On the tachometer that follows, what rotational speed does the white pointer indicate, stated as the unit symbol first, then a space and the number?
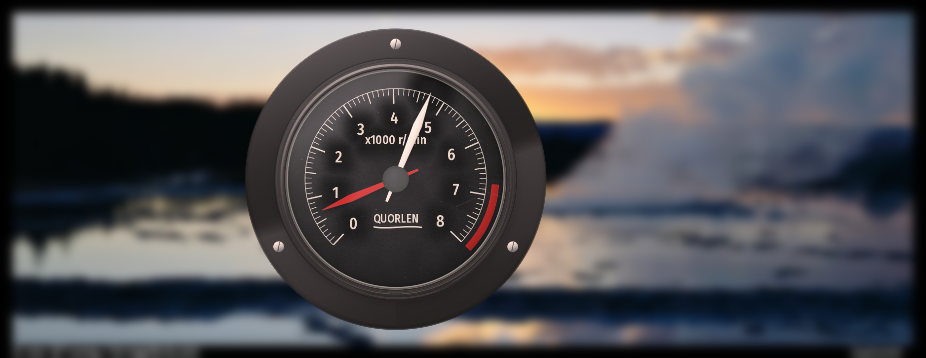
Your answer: rpm 4700
